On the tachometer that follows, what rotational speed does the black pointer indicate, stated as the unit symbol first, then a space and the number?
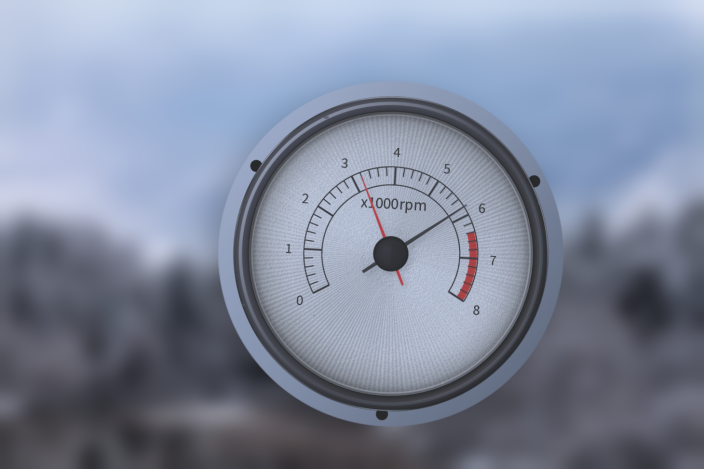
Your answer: rpm 5800
